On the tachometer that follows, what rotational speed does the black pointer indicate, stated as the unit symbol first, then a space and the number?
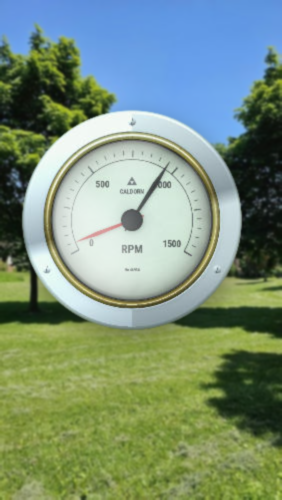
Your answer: rpm 950
